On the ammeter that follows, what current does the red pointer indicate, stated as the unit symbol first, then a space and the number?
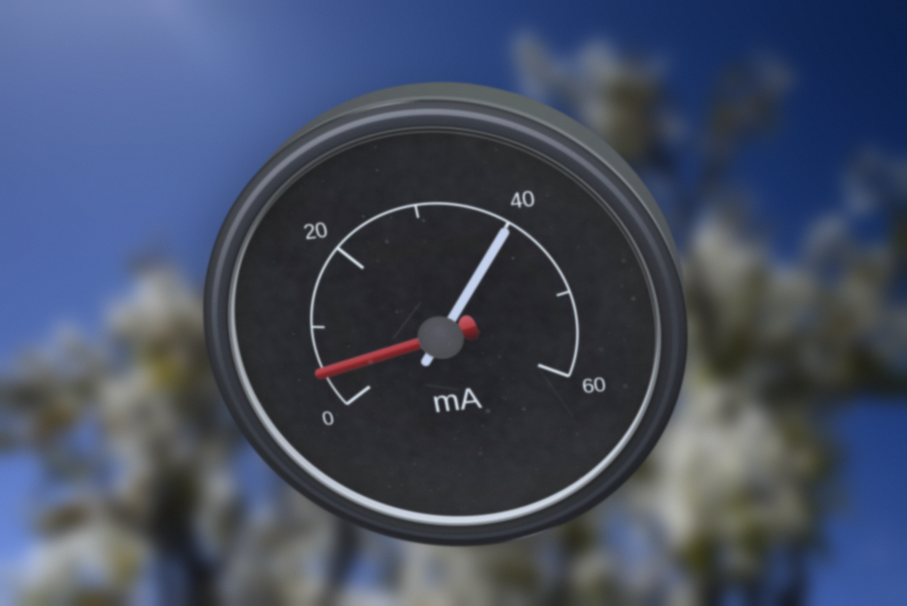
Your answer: mA 5
